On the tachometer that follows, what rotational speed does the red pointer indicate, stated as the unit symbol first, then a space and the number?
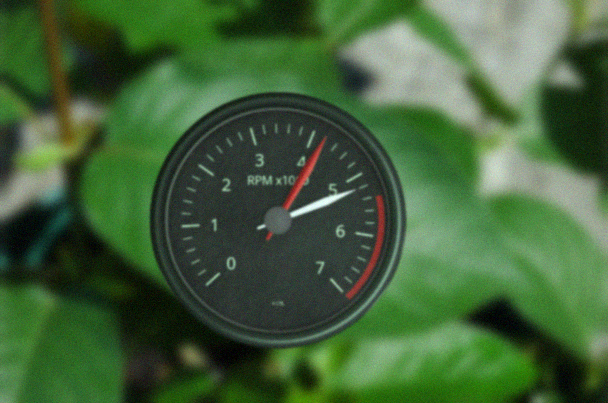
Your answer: rpm 4200
